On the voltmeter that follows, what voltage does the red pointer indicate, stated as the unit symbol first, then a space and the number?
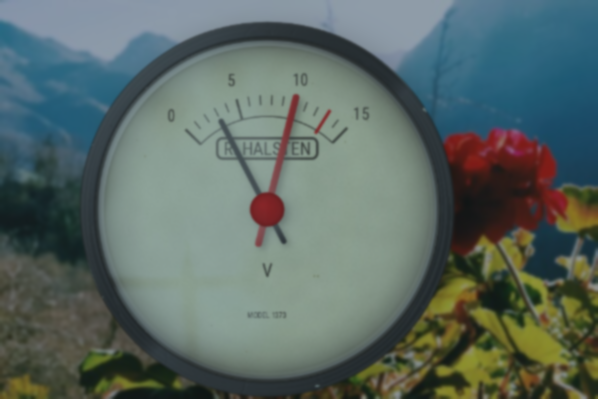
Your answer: V 10
